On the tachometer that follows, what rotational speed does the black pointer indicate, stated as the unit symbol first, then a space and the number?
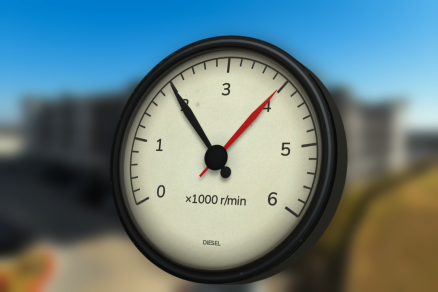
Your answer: rpm 2000
